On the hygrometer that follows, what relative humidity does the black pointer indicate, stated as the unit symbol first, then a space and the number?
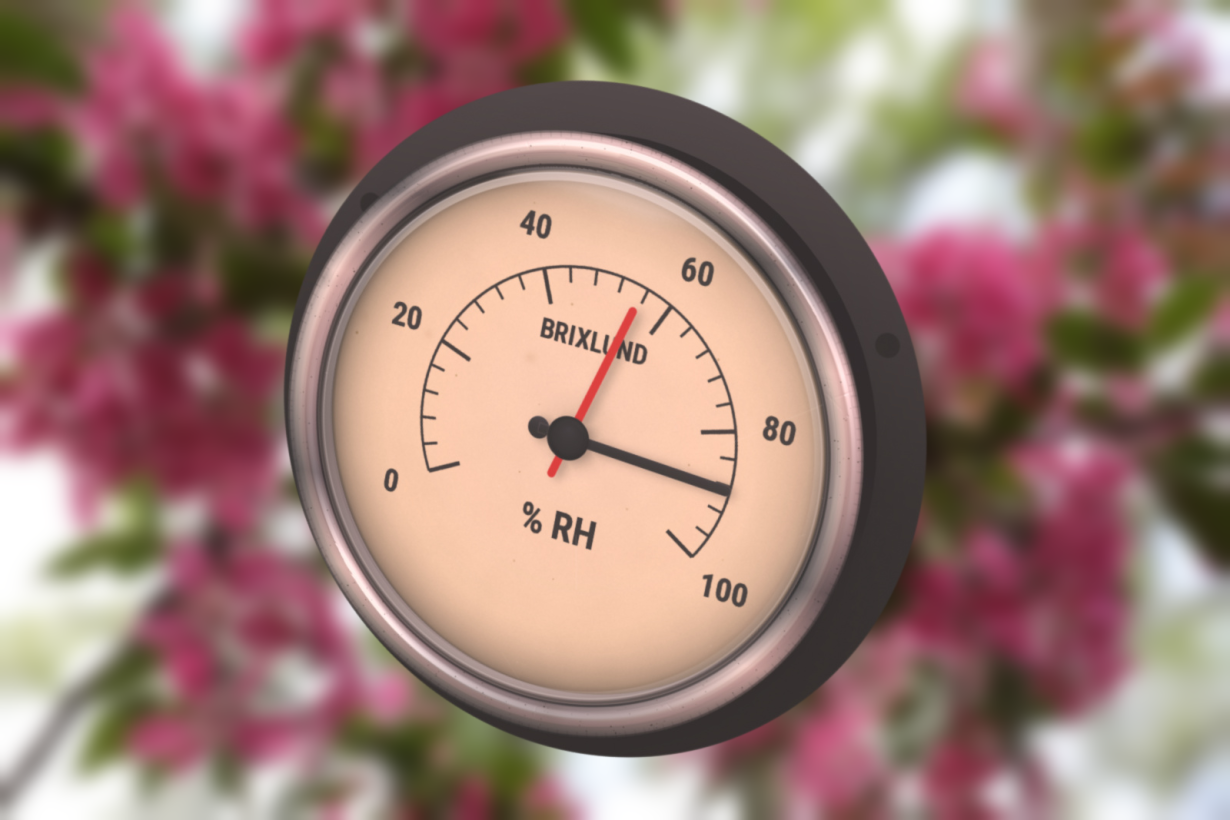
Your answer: % 88
